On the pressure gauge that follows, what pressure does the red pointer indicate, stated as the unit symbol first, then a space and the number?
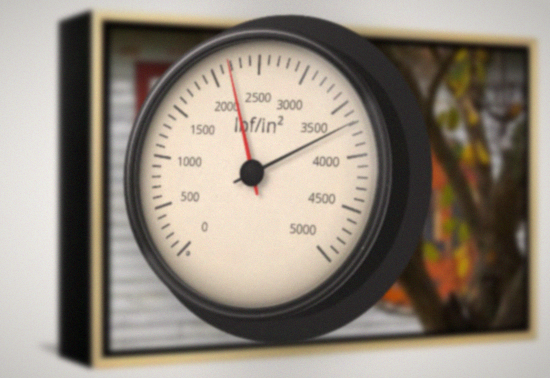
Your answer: psi 2200
